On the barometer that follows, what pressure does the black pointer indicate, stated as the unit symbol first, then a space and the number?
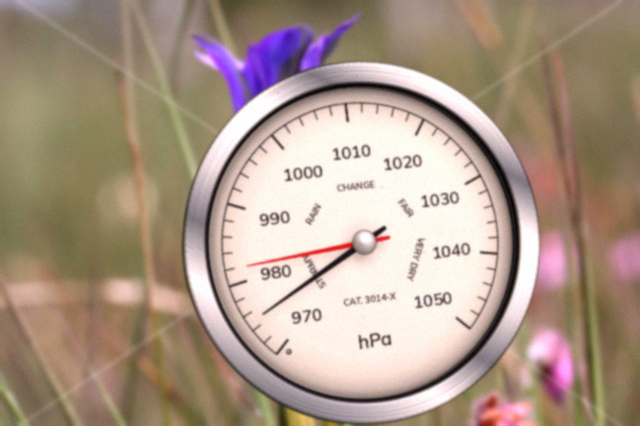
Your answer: hPa 975
